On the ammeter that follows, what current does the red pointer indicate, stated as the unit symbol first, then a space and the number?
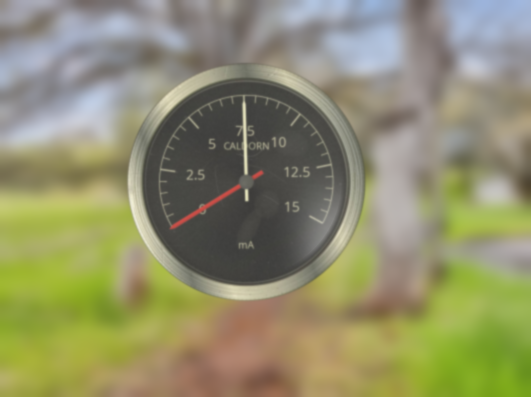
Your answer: mA 0
